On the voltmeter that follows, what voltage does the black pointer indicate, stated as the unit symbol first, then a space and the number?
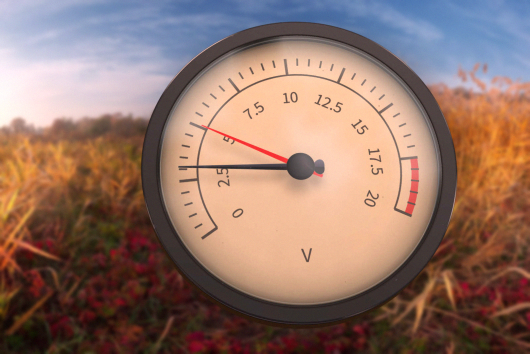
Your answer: V 3
